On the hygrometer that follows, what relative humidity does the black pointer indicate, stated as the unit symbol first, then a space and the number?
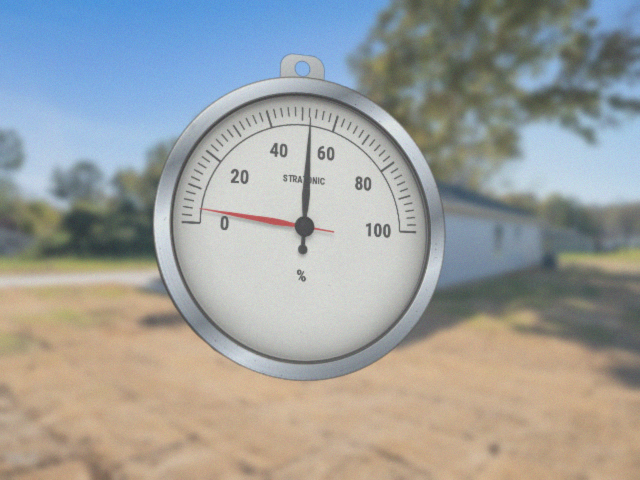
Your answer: % 52
